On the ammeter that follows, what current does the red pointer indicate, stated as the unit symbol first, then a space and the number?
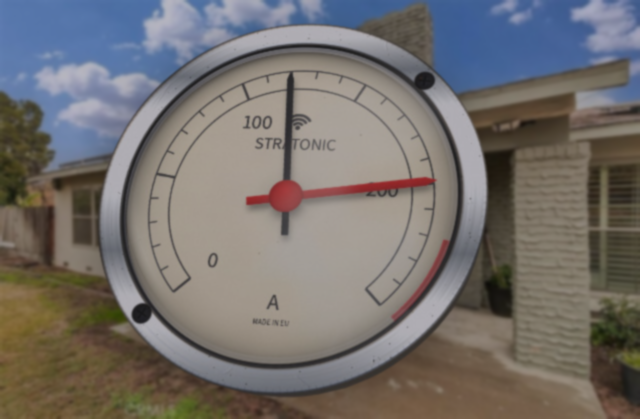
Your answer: A 200
